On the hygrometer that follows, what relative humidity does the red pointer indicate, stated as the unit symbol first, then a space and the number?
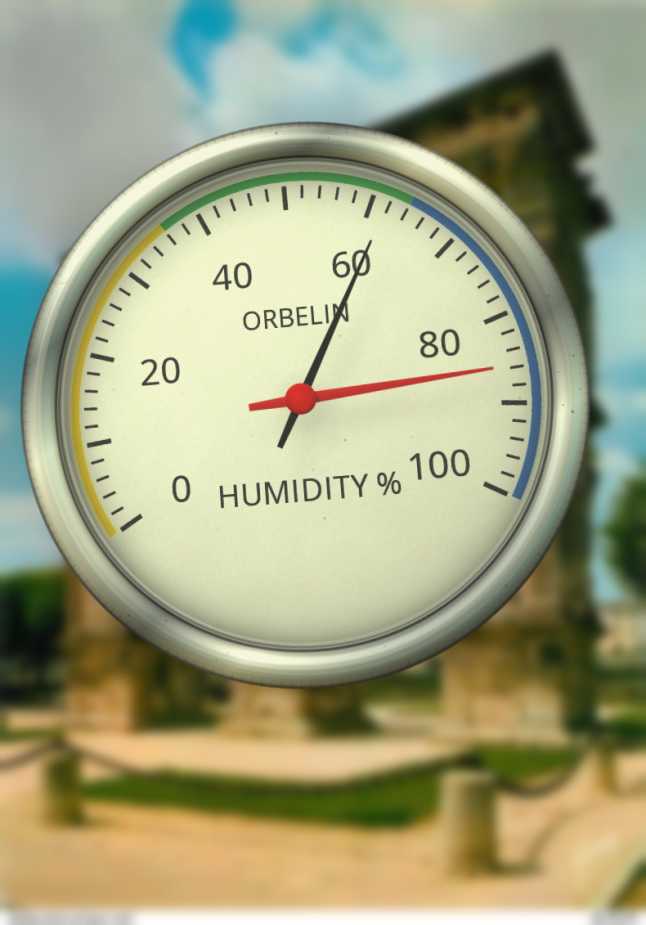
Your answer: % 86
